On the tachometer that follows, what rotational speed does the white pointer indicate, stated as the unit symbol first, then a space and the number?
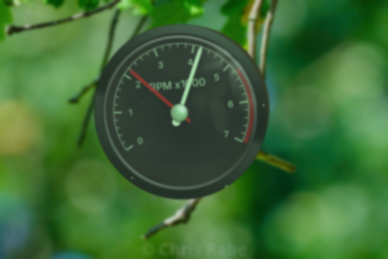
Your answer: rpm 4200
